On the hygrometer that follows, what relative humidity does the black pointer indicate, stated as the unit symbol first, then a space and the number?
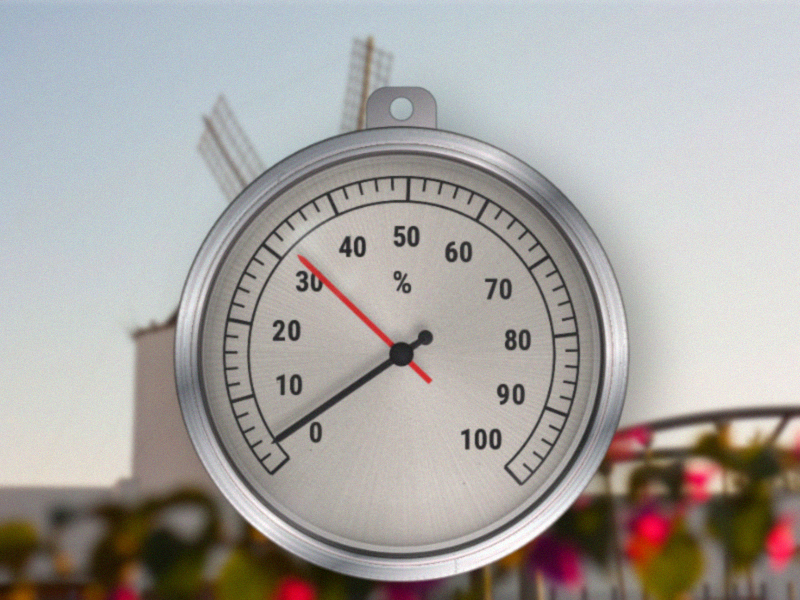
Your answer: % 3
